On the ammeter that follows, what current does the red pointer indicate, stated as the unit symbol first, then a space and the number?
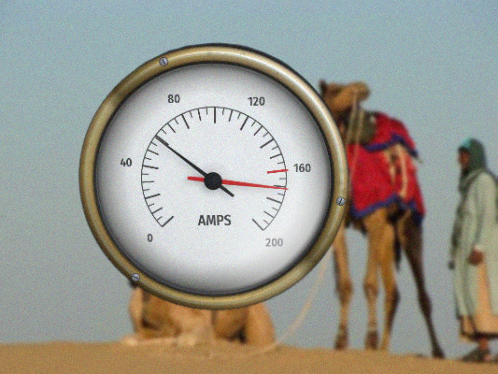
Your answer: A 170
